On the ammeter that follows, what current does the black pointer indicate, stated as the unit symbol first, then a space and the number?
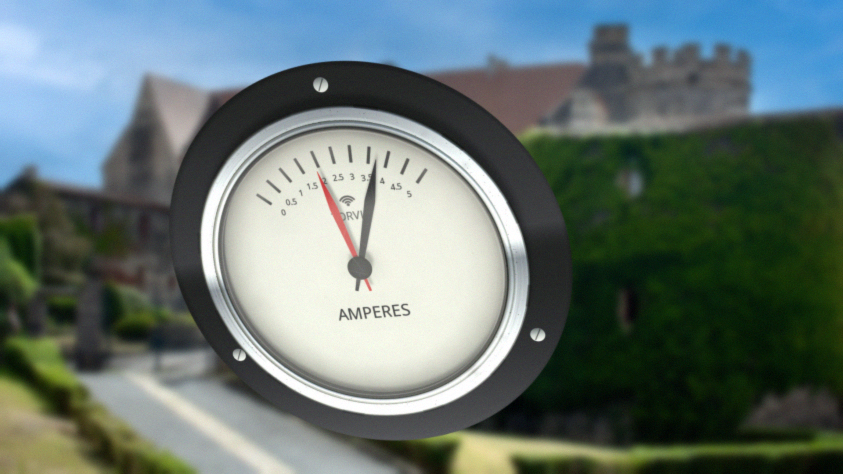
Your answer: A 3.75
